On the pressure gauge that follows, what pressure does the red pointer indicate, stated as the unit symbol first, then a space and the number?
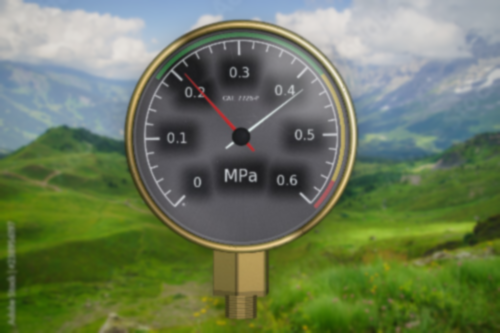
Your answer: MPa 0.21
